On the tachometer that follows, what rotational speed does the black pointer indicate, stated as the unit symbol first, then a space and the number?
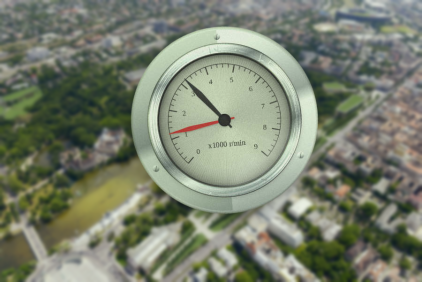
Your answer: rpm 3200
